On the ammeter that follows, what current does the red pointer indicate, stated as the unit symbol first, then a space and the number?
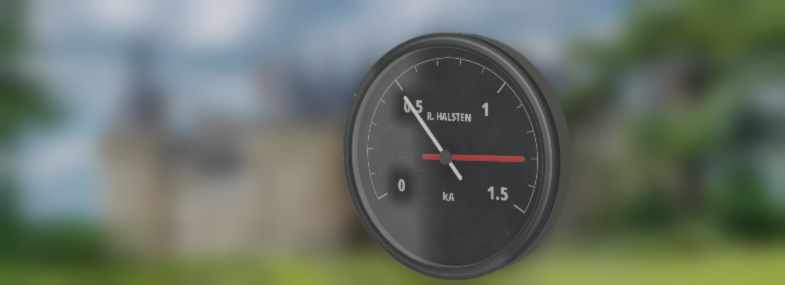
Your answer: kA 1.3
